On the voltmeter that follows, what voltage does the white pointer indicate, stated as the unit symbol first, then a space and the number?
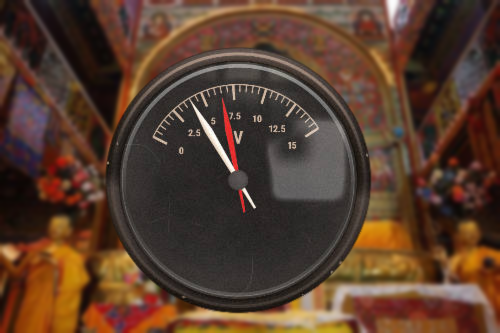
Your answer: V 4
